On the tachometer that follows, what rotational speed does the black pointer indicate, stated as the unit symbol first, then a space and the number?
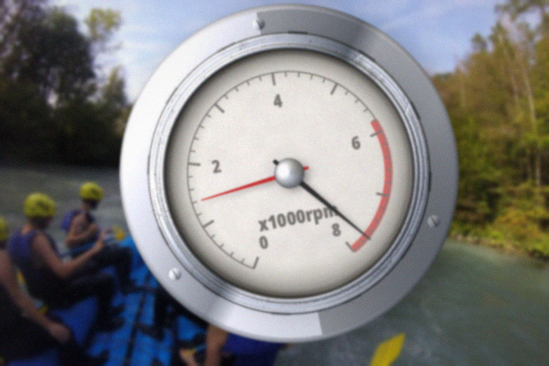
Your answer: rpm 7700
